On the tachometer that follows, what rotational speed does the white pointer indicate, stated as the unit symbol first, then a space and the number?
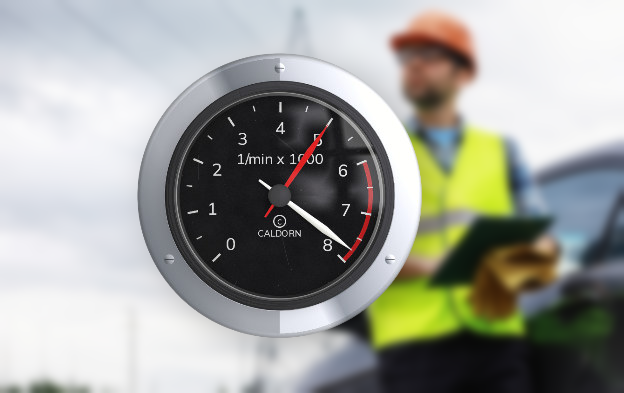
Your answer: rpm 7750
